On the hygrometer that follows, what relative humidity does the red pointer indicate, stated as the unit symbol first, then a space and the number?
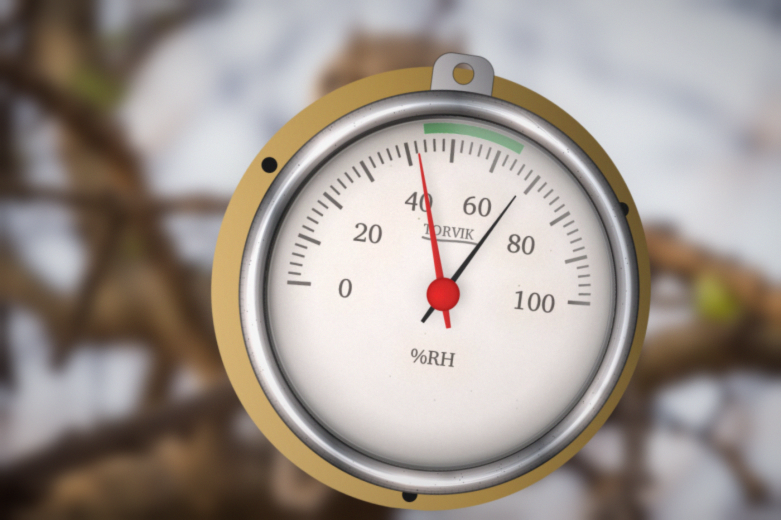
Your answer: % 42
